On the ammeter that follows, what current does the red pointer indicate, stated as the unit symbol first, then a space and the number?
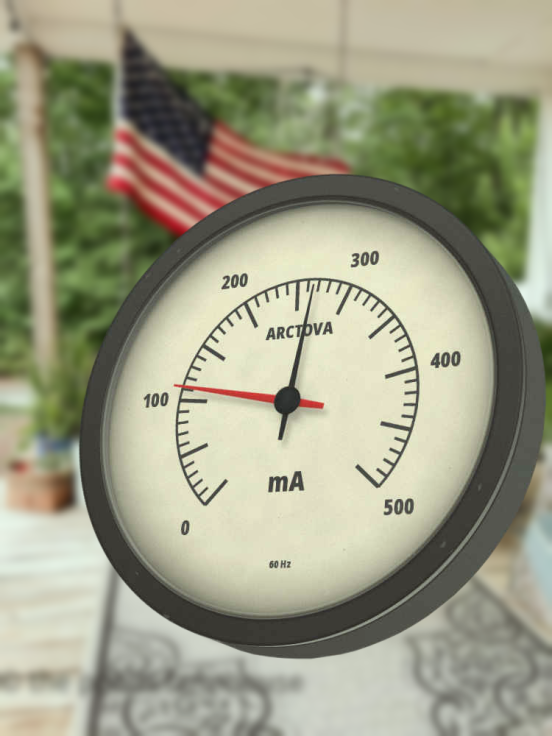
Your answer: mA 110
